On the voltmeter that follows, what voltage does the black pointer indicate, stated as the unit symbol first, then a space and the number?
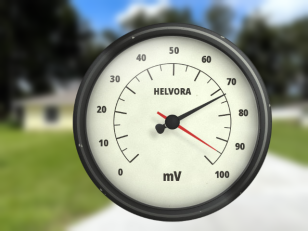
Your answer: mV 72.5
